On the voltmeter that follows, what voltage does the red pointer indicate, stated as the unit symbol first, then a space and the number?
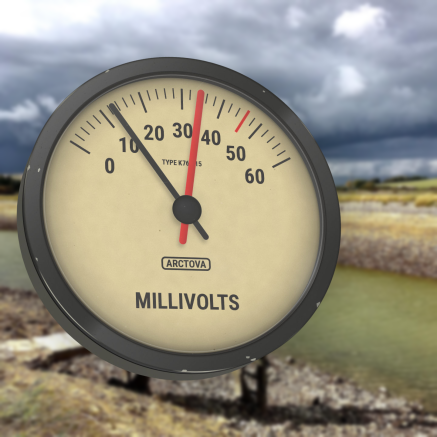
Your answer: mV 34
